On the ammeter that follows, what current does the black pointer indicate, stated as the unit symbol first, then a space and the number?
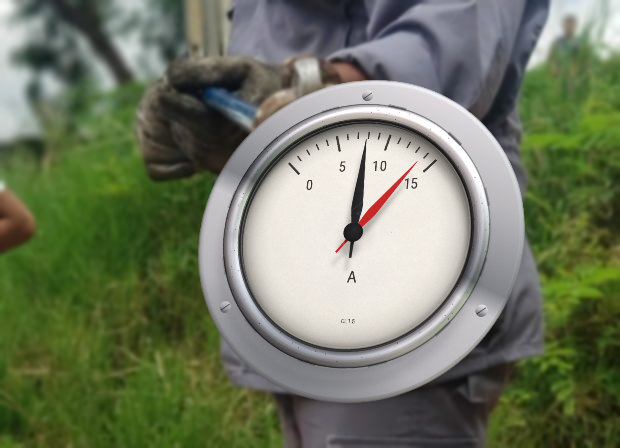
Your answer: A 8
